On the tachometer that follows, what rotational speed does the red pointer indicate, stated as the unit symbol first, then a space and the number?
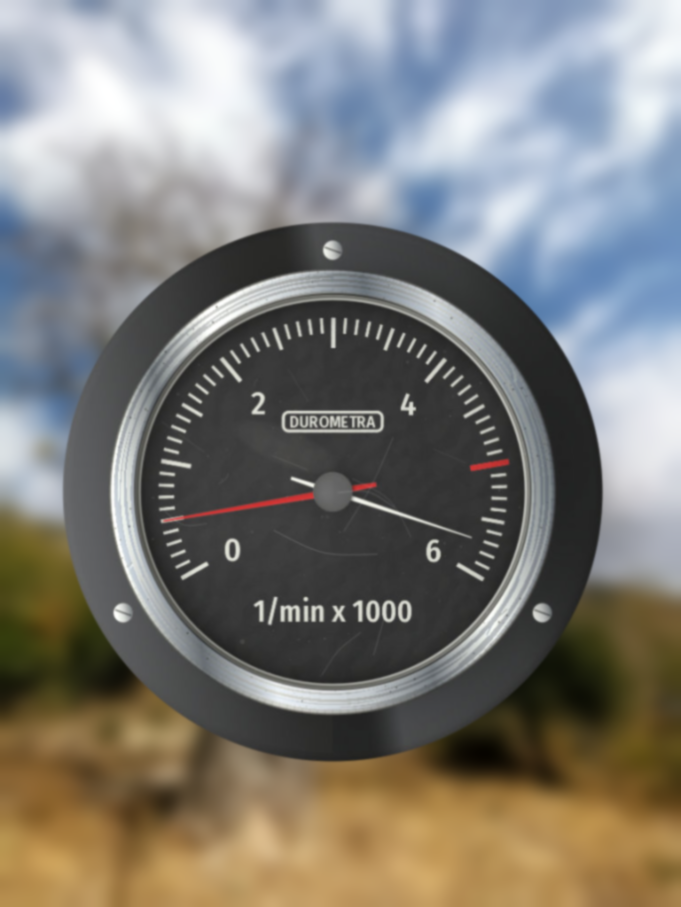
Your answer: rpm 500
